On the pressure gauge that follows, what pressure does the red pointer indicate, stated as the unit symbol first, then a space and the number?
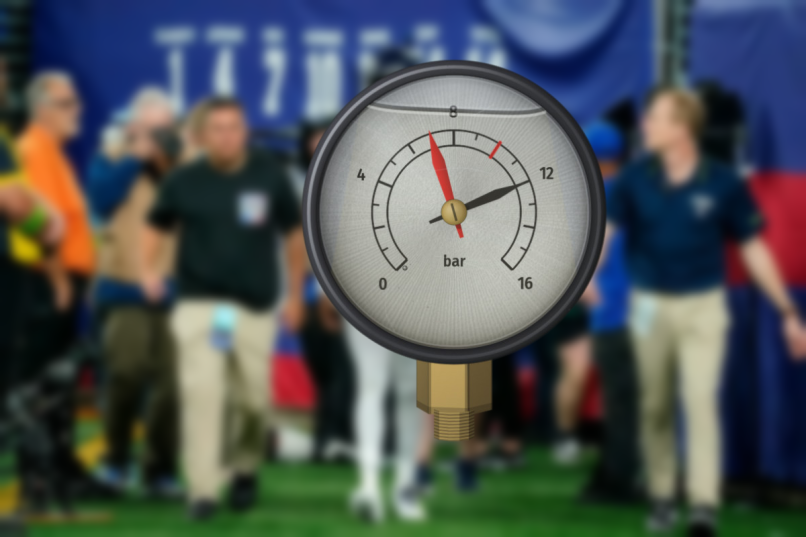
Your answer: bar 7
